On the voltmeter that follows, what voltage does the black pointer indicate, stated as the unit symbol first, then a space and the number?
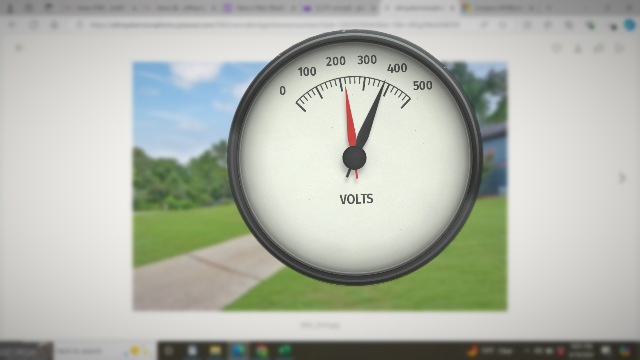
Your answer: V 380
